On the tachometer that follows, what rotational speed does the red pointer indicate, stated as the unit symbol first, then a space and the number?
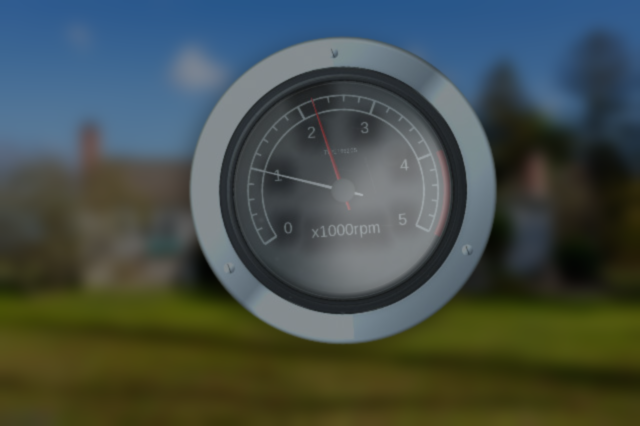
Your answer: rpm 2200
